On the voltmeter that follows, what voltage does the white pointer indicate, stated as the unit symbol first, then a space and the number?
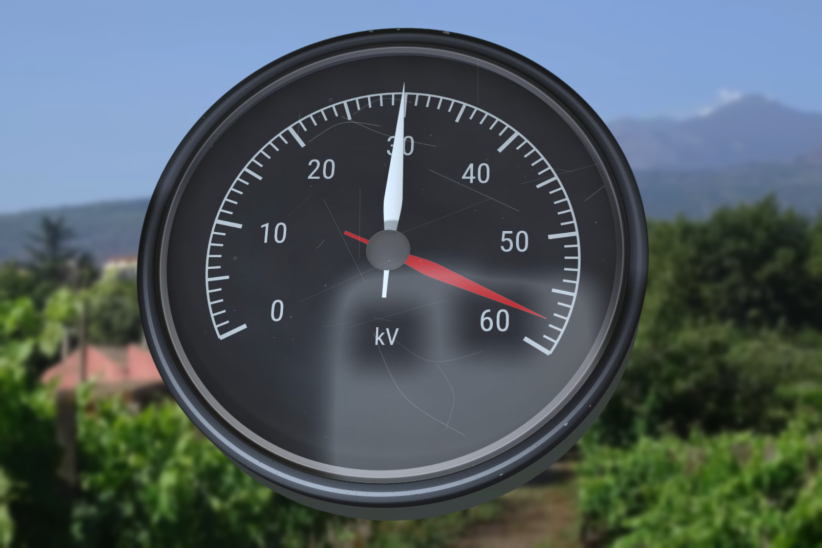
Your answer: kV 30
